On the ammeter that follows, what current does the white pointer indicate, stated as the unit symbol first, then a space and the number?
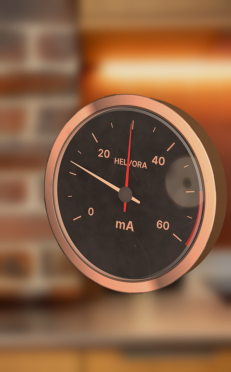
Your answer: mA 12.5
